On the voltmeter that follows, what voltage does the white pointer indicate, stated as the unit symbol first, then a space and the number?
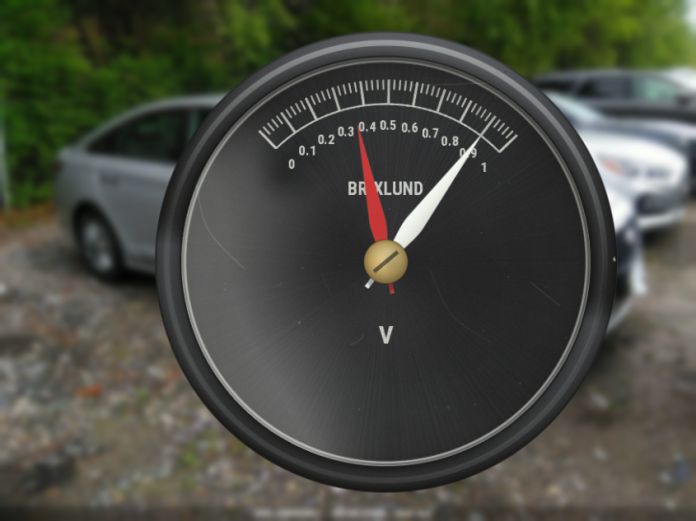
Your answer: V 0.9
